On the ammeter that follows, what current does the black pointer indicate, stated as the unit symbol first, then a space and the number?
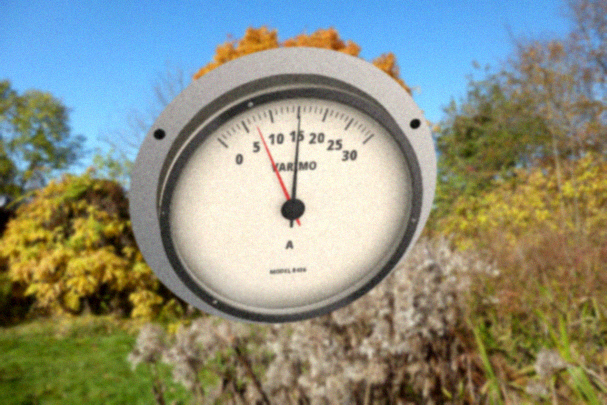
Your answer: A 15
